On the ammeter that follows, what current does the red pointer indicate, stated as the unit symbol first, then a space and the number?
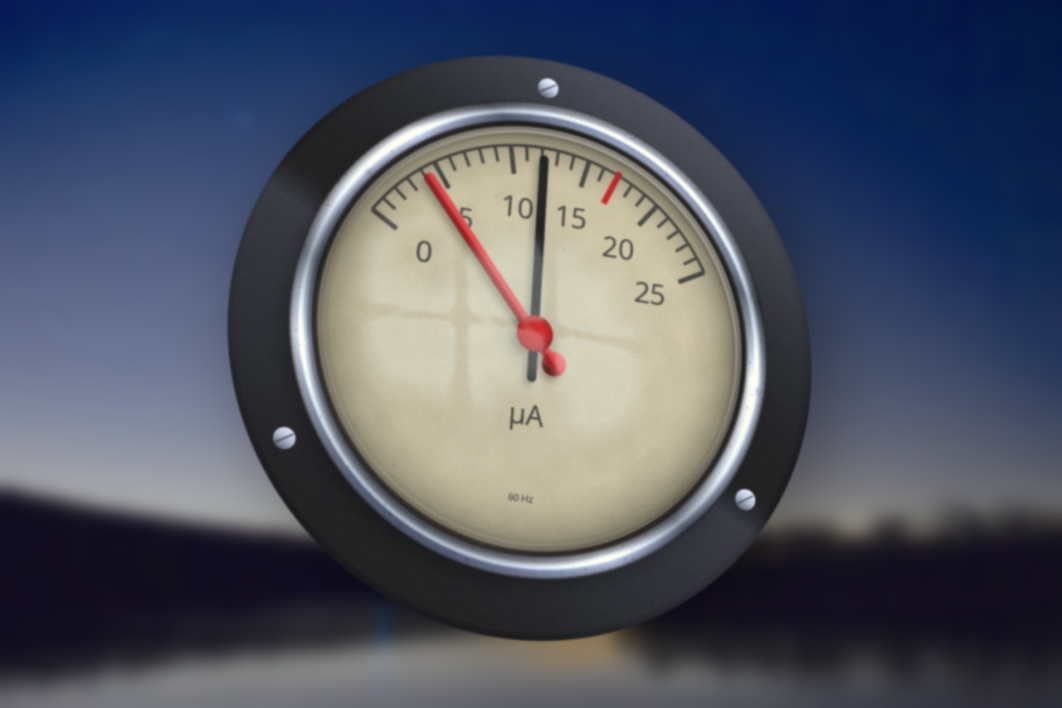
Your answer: µA 4
